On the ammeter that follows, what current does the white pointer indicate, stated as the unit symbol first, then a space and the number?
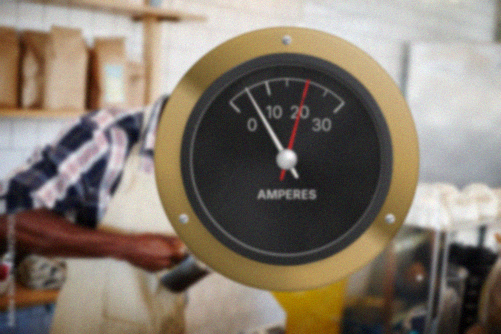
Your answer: A 5
